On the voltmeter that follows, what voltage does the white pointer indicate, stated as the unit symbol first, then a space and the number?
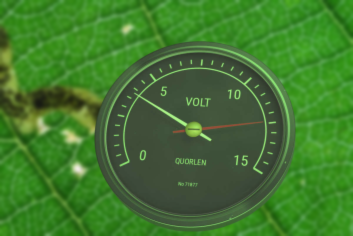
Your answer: V 3.75
